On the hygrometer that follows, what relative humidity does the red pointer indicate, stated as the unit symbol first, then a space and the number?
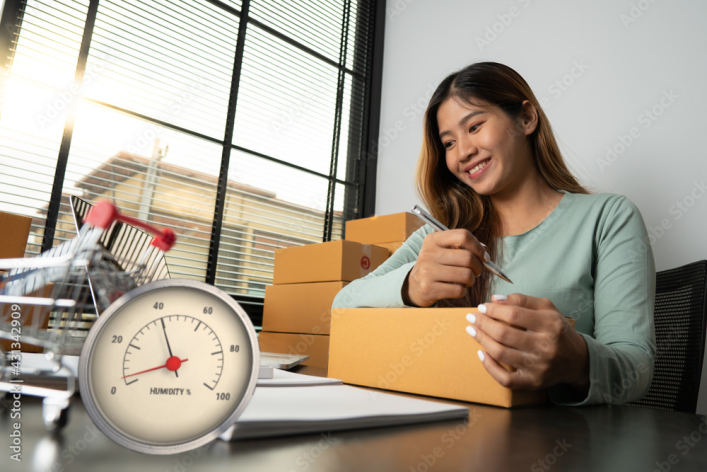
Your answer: % 4
